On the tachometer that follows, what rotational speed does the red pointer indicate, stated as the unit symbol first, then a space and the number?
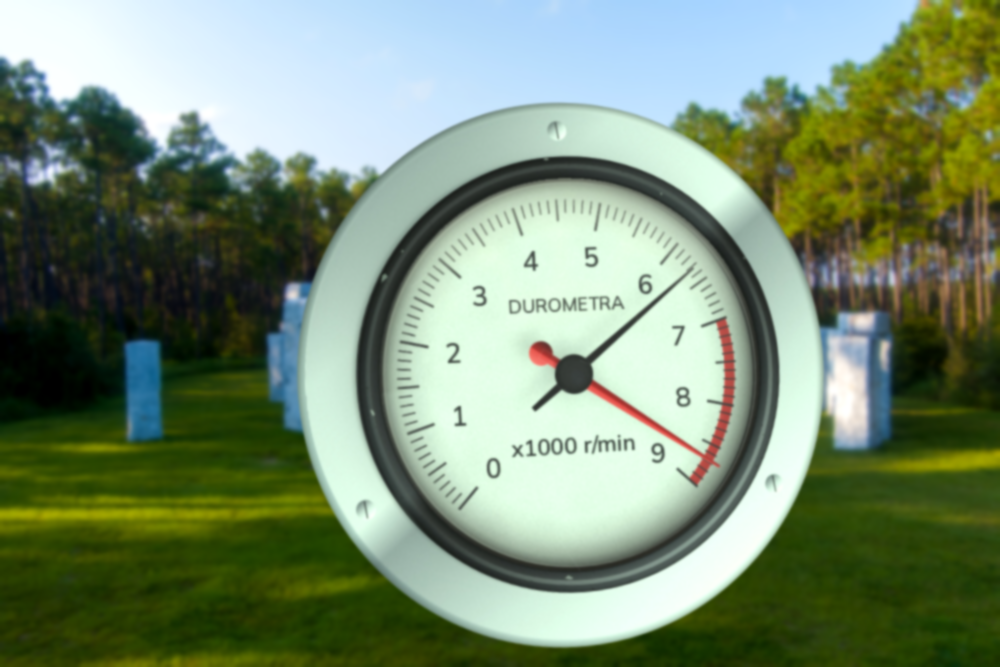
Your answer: rpm 8700
